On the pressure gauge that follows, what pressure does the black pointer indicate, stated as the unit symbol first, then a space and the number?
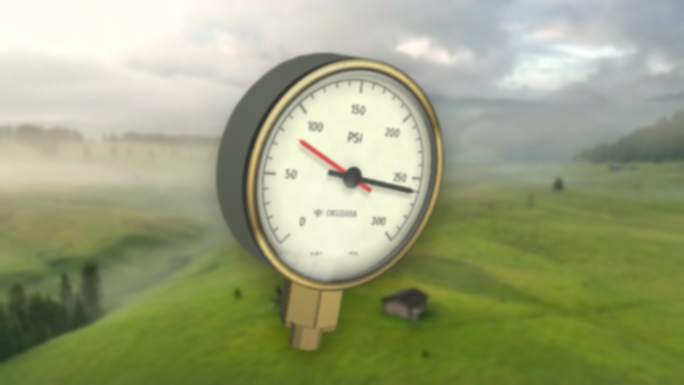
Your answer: psi 260
